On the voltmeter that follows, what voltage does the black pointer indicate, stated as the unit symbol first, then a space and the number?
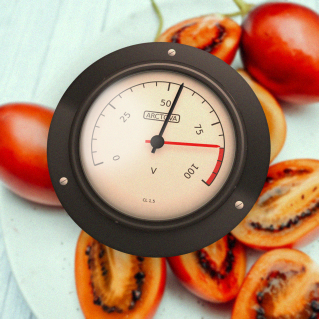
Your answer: V 55
